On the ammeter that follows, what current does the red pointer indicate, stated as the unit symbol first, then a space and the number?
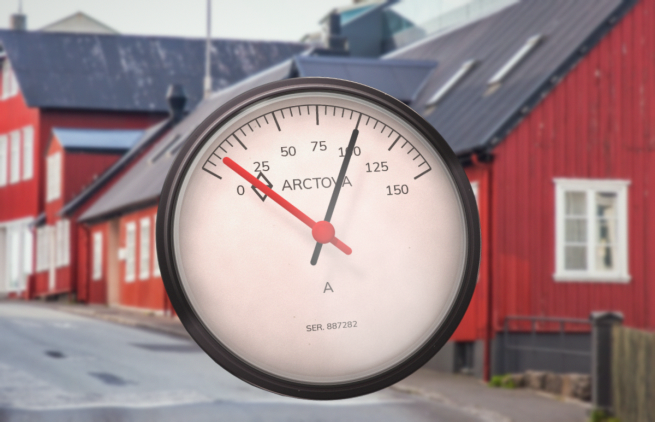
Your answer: A 10
